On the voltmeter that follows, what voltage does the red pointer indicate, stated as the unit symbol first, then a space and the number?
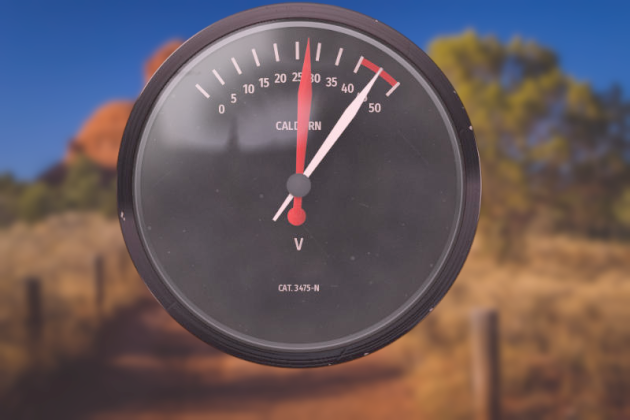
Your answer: V 27.5
